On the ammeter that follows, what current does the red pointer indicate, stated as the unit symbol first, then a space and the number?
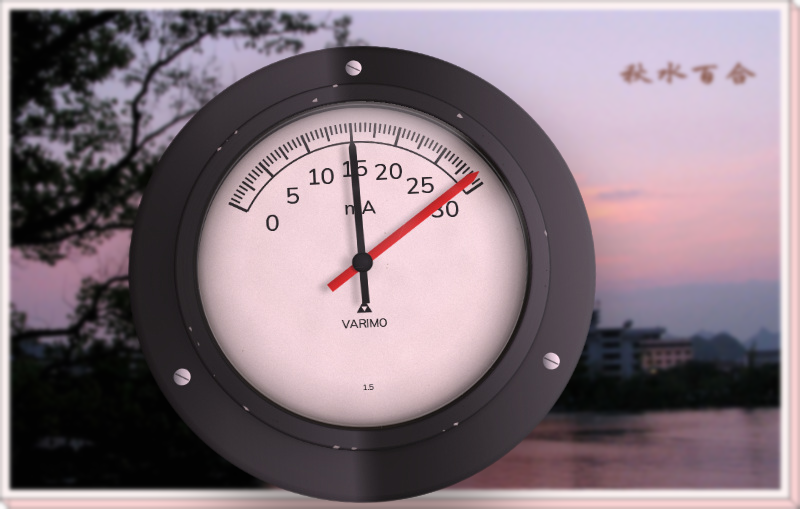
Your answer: mA 29
